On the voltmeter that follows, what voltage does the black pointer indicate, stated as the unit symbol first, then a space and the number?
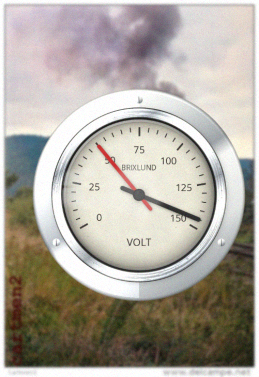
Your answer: V 145
